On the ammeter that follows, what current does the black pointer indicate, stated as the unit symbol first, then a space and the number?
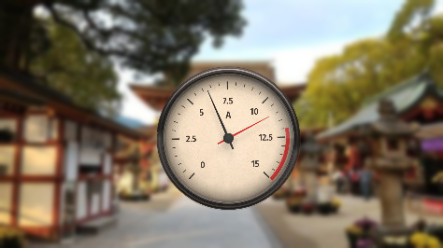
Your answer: A 6.25
